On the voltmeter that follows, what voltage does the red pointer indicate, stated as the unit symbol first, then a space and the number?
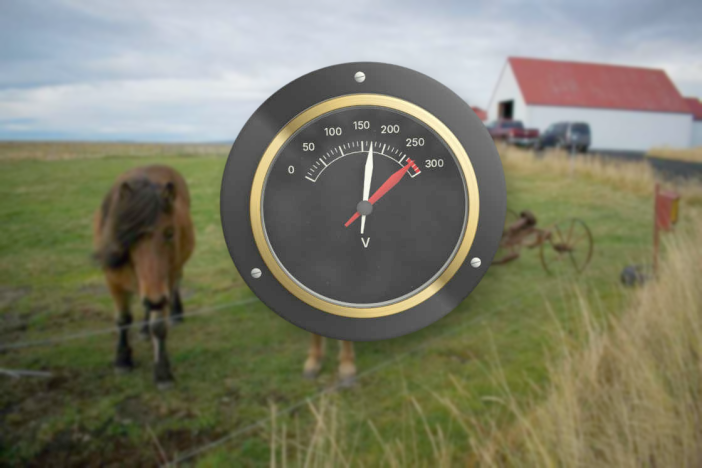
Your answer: V 270
